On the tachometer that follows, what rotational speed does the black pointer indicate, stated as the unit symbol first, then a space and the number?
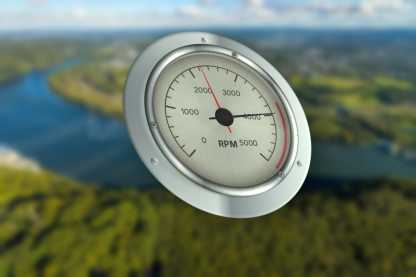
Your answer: rpm 4000
